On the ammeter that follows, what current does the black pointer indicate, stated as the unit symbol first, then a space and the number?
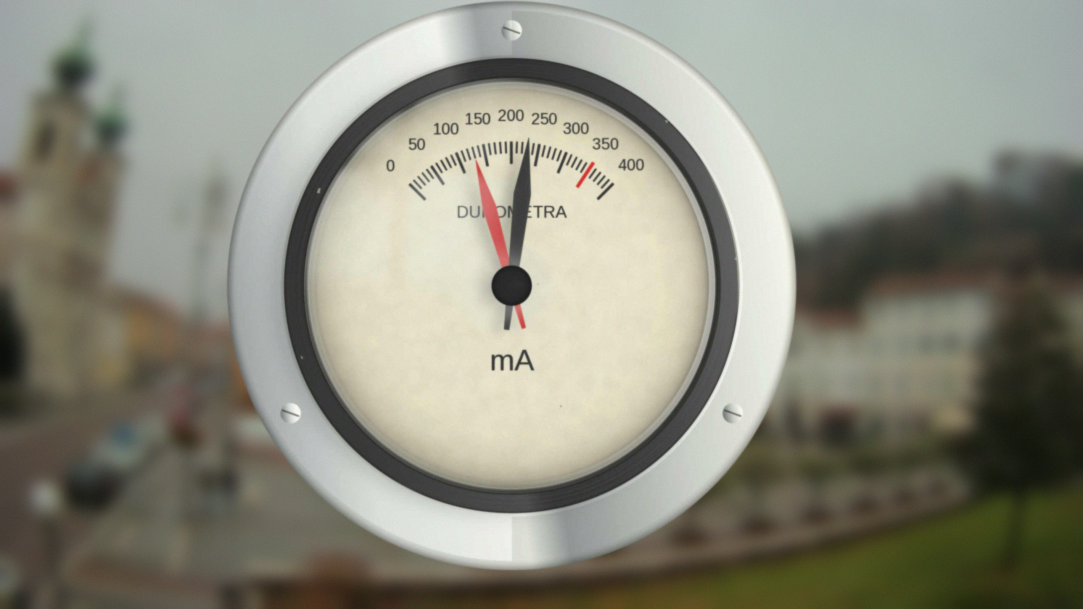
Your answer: mA 230
